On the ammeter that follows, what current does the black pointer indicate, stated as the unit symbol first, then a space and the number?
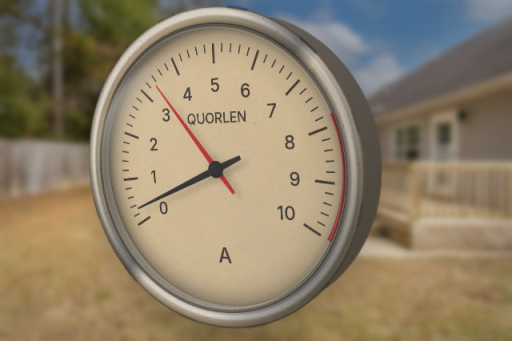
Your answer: A 0.3
